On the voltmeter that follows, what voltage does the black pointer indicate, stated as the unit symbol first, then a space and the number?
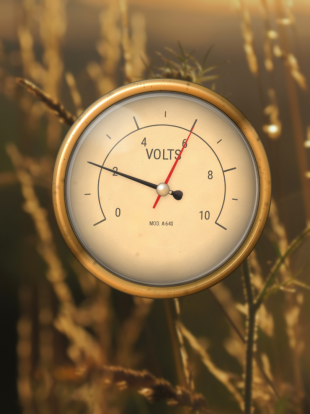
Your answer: V 2
